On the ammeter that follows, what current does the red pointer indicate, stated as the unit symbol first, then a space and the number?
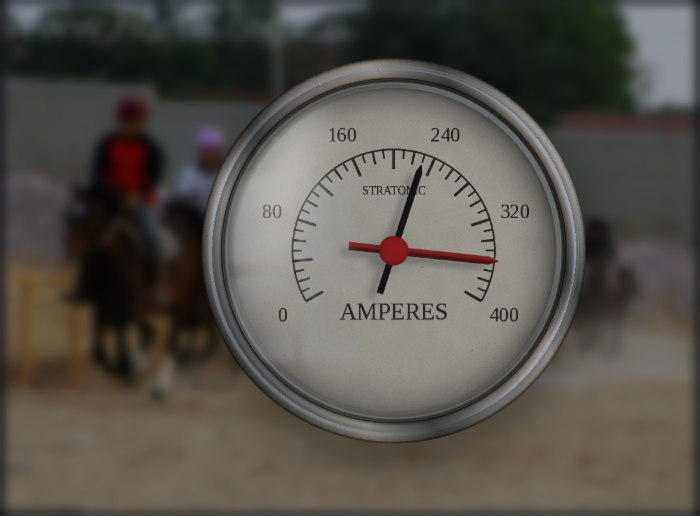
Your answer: A 360
